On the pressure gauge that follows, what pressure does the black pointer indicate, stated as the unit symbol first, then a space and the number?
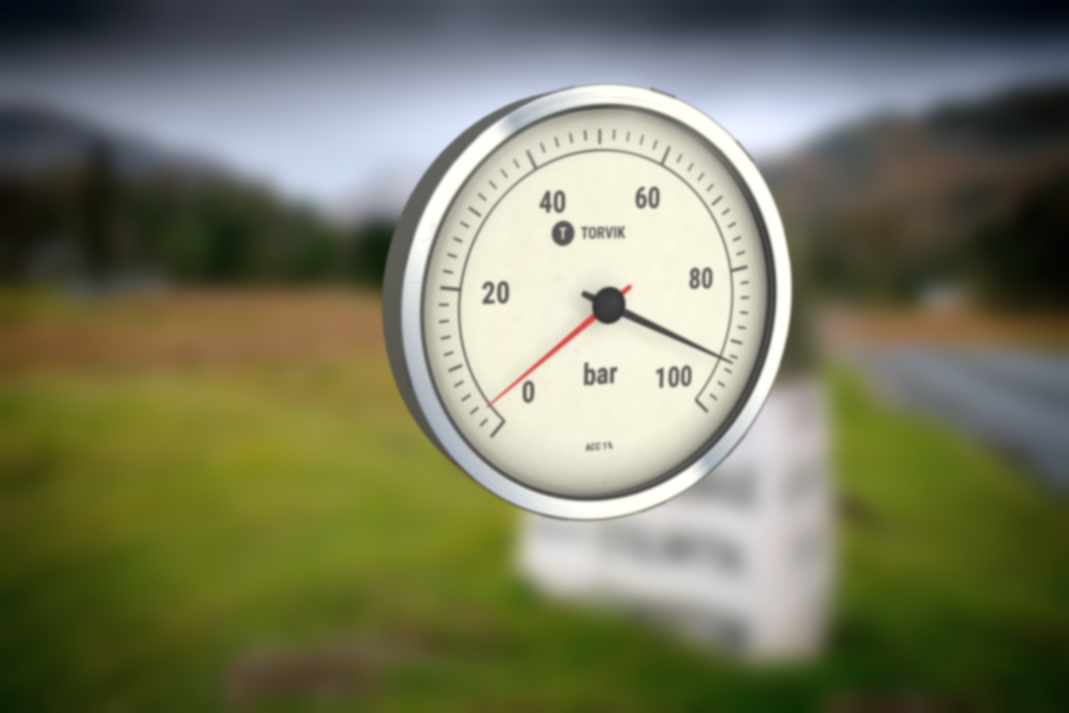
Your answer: bar 93
